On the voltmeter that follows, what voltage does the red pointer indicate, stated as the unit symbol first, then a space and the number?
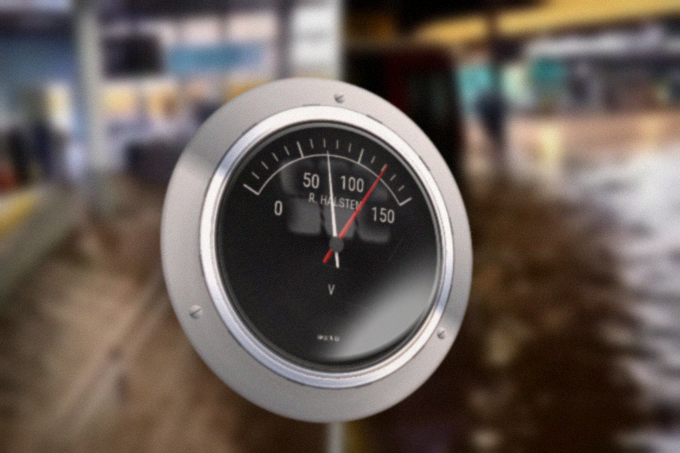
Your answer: V 120
